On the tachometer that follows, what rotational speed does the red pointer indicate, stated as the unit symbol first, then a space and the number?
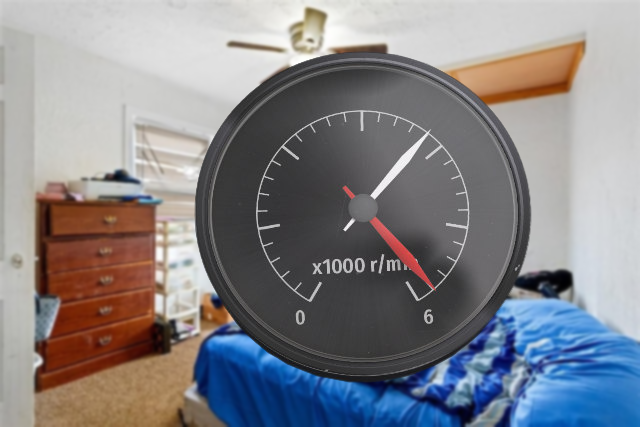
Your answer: rpm 5800
